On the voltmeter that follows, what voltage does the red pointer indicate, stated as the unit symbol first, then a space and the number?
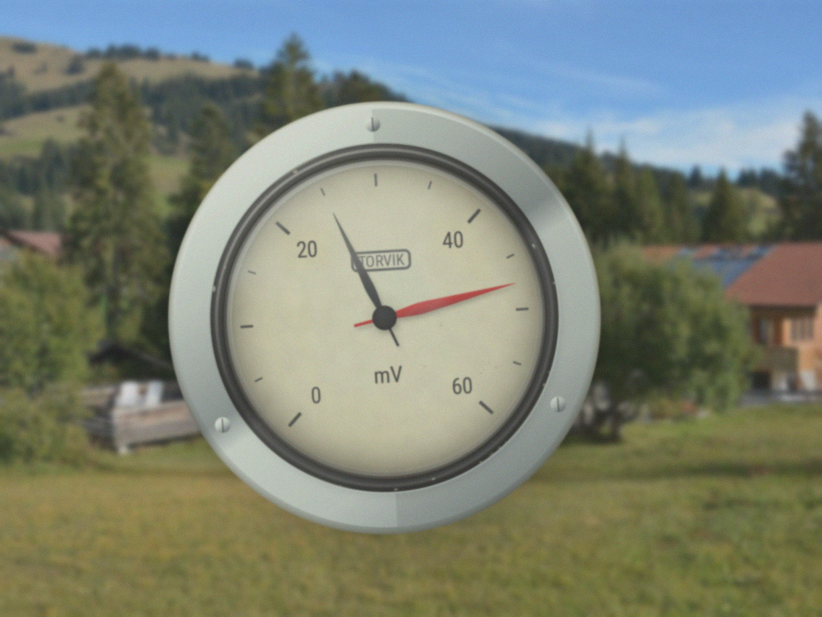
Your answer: mV 47.5
